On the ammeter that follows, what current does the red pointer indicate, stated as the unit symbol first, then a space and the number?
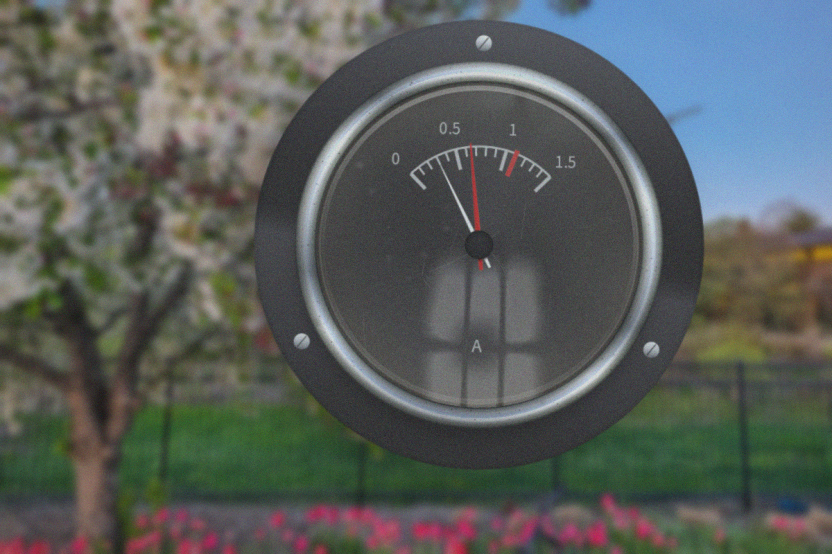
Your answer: A 0.65
